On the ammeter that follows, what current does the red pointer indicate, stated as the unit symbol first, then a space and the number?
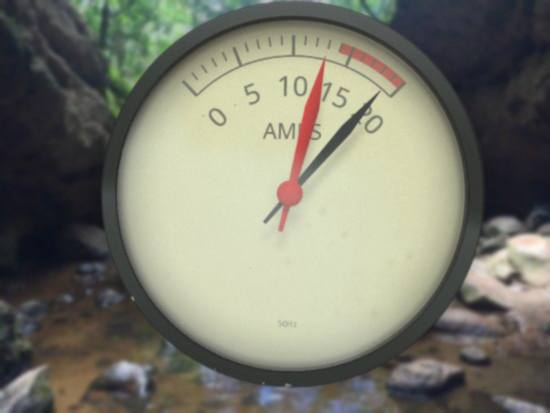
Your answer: A 13
